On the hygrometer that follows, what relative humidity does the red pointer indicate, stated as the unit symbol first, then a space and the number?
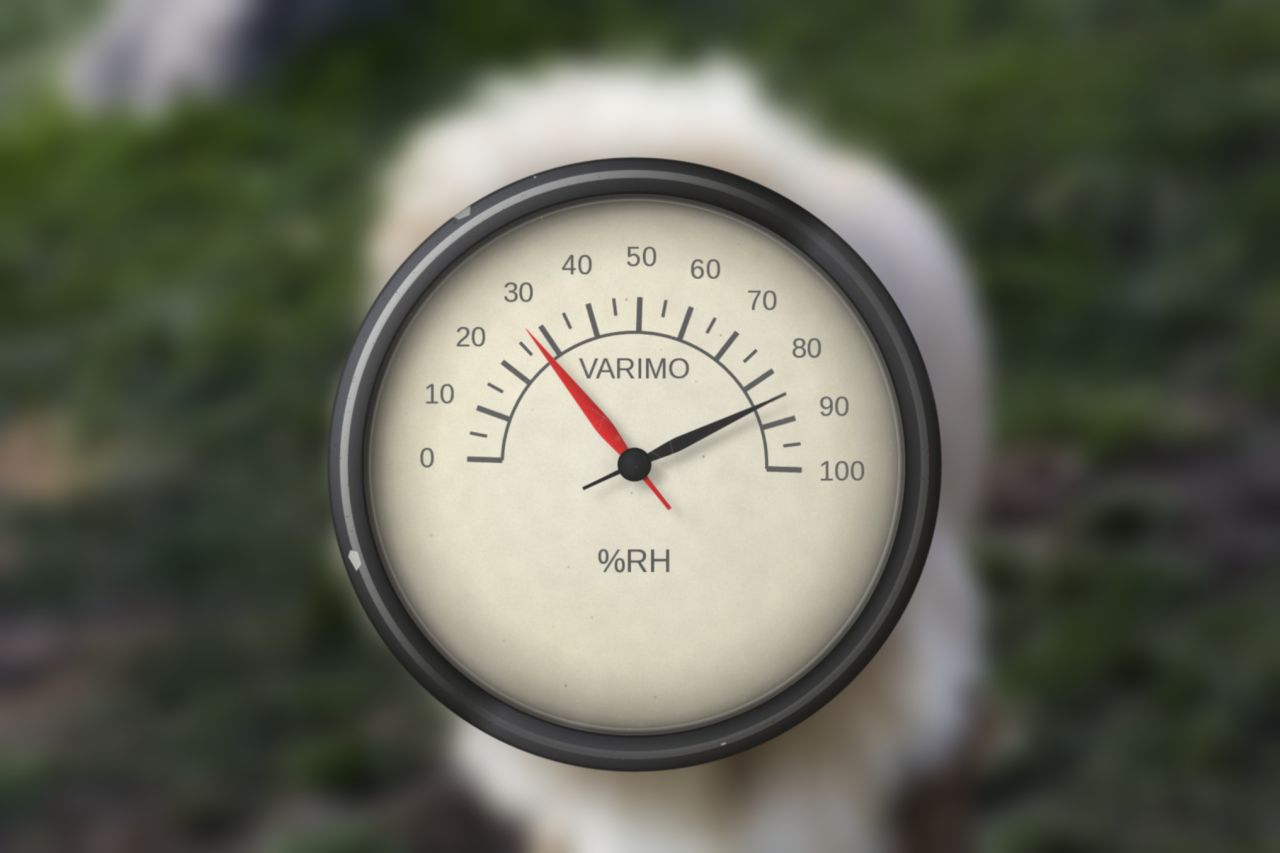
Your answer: % 27.5
